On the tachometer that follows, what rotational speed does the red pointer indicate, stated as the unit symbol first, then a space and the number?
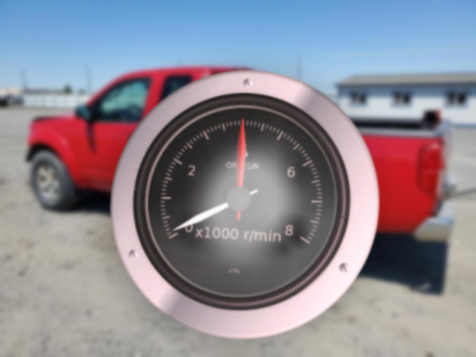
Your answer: rpm 4000
